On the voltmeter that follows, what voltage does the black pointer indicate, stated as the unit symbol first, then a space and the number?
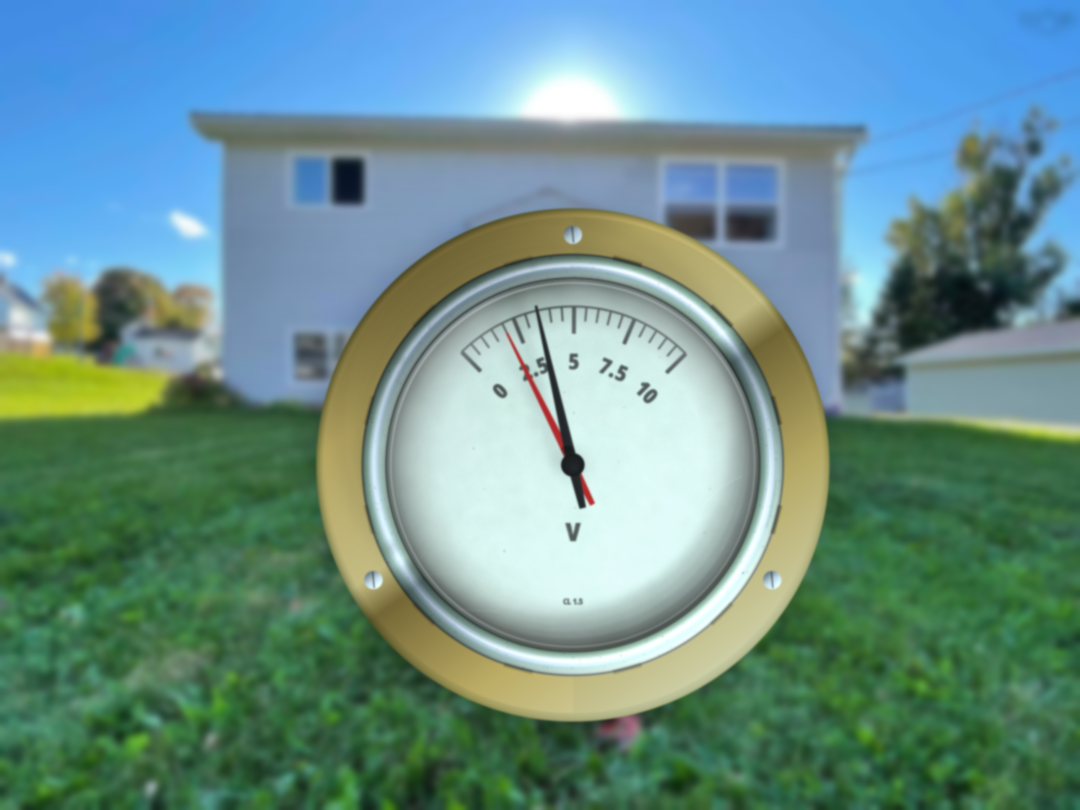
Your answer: V 3.5
